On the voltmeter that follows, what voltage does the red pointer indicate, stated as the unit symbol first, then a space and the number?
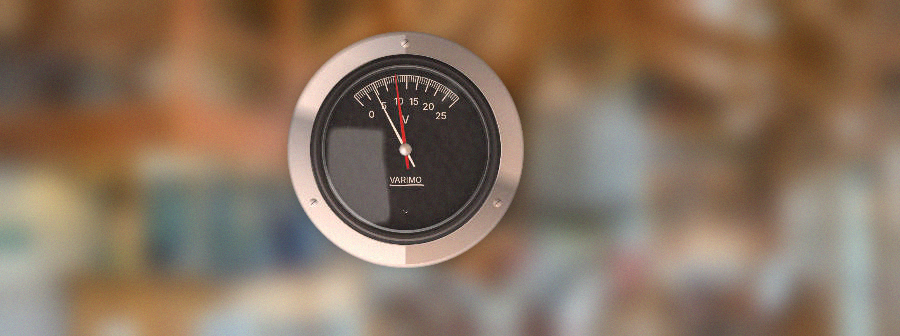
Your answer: V 10
